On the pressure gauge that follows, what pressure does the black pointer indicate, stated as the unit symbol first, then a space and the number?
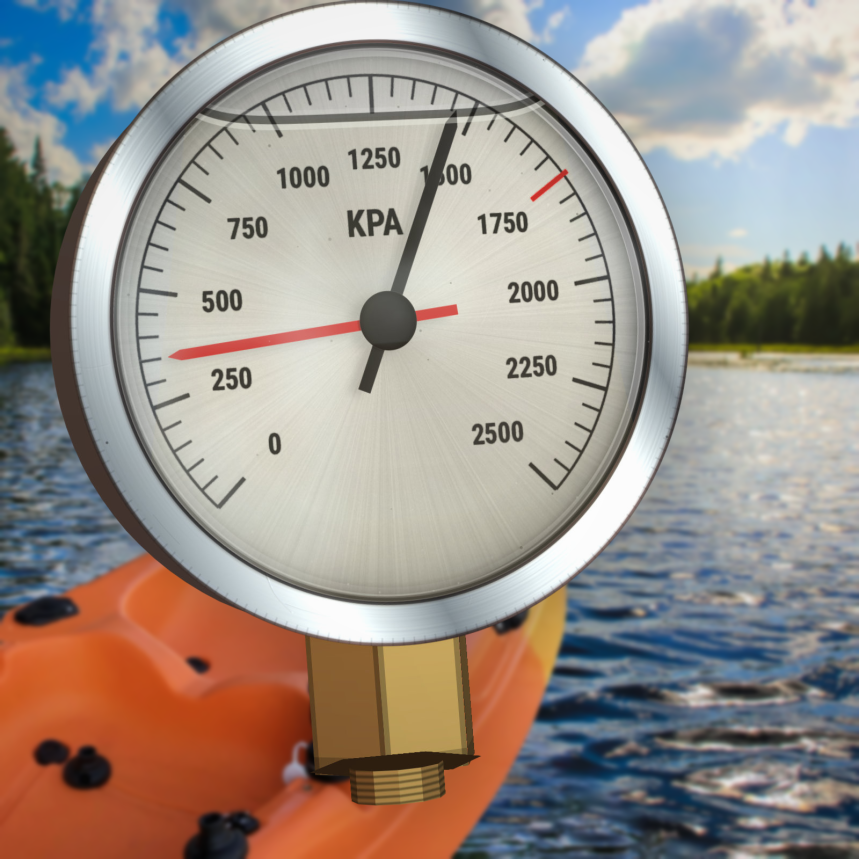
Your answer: kPa 1450
